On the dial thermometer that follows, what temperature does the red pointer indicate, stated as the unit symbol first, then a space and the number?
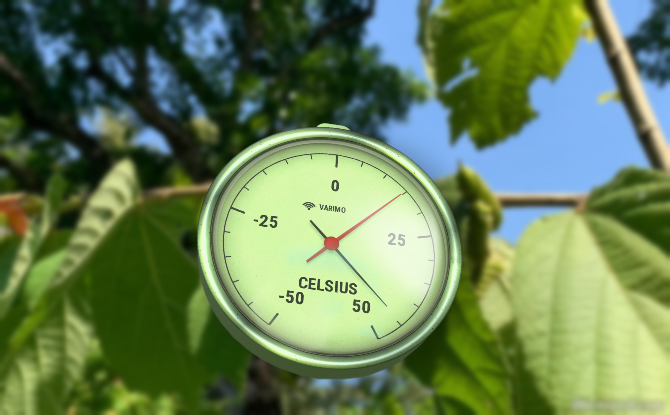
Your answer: °C 15
